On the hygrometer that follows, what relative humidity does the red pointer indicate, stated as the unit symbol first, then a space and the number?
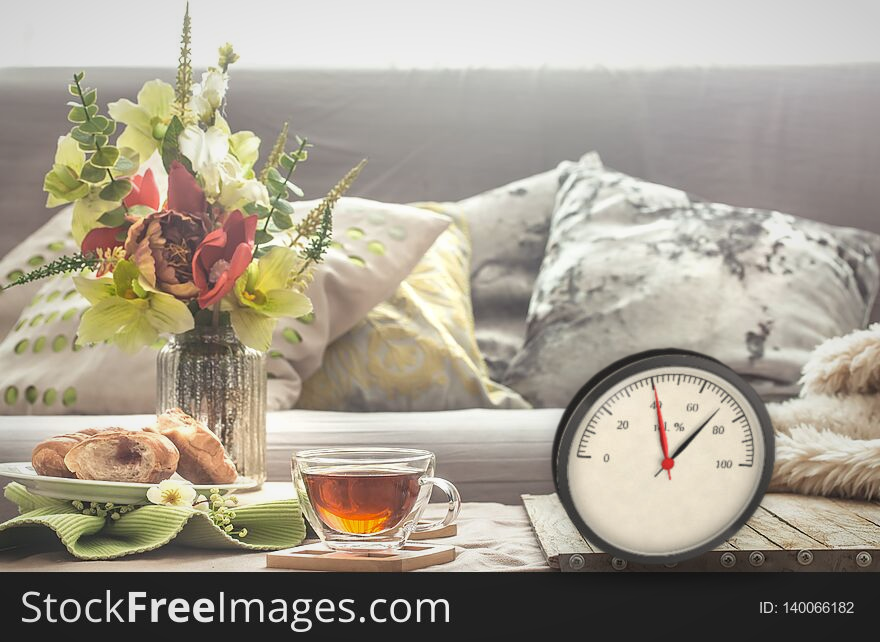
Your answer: % 40
